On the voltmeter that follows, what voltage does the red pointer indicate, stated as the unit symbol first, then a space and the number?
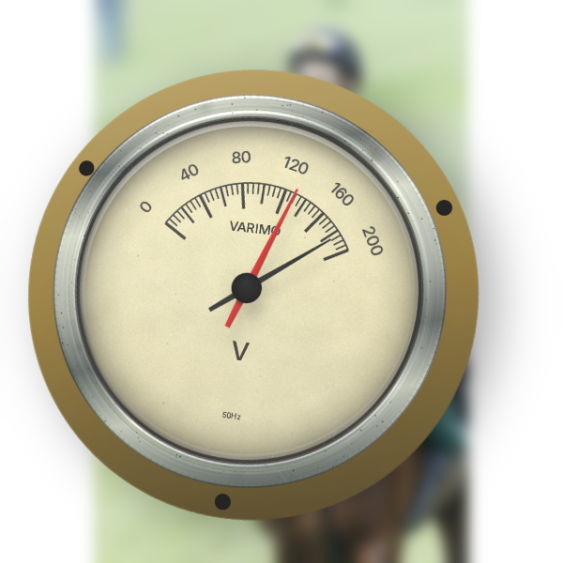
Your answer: V 130
